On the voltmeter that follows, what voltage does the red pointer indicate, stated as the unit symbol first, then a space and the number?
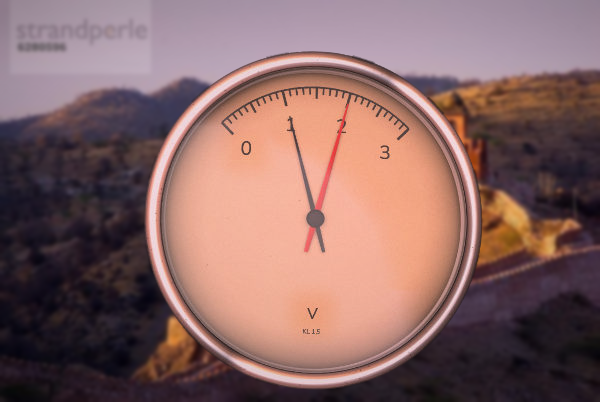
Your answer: V 2
